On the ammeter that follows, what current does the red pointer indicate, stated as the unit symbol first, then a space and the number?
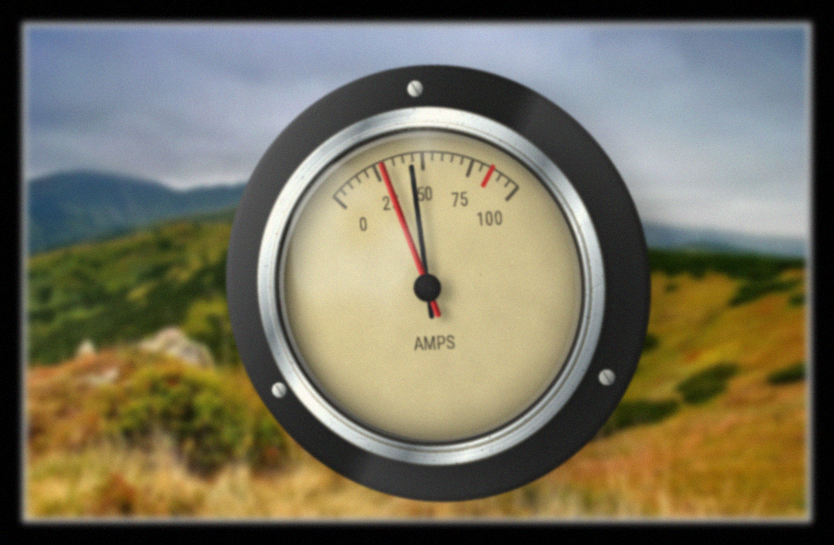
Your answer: A 30
